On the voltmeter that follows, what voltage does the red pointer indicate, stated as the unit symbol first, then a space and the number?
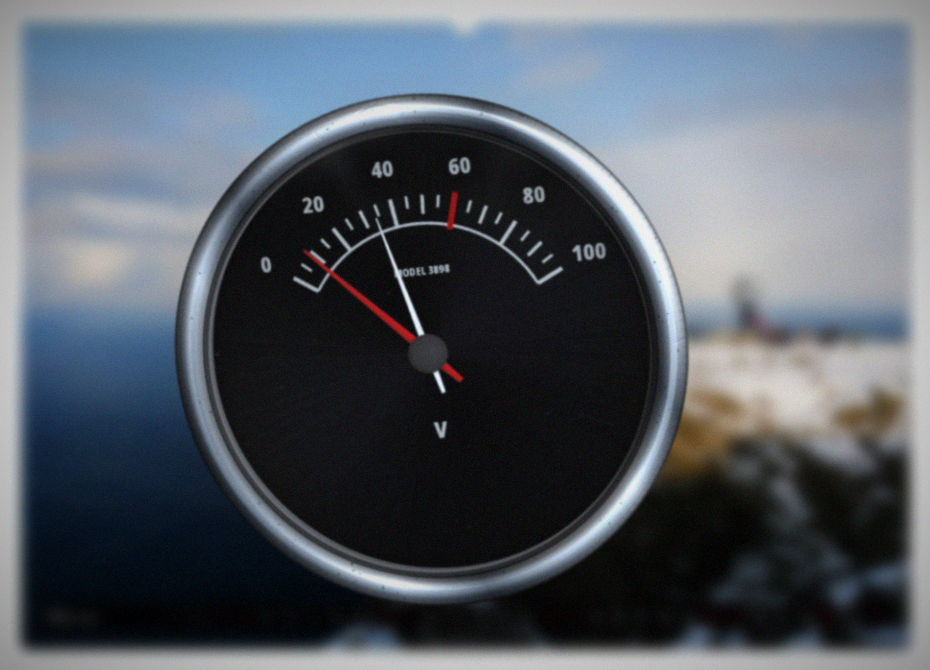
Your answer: V 10
